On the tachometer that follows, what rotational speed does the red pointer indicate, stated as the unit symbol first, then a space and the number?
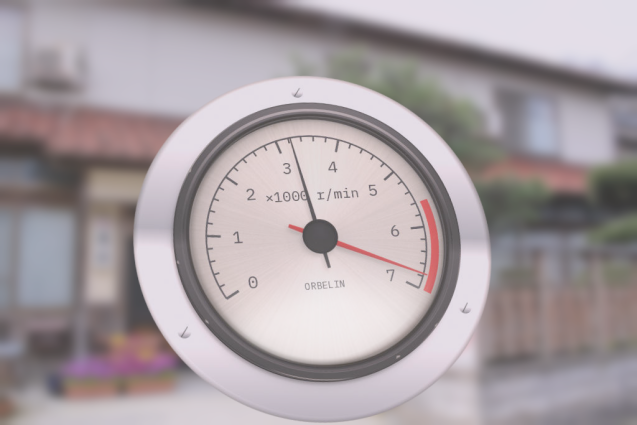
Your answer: rpm 6800
